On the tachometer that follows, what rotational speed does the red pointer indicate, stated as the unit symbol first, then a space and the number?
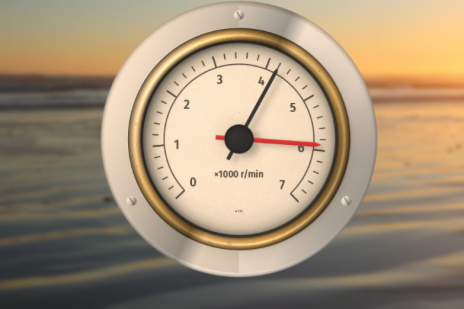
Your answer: rpm 5900
